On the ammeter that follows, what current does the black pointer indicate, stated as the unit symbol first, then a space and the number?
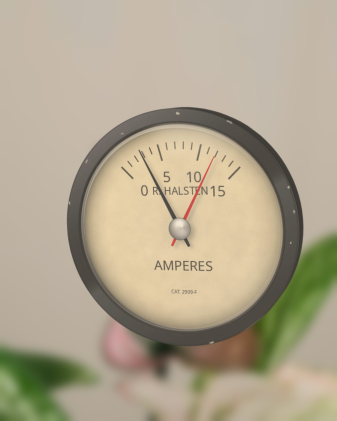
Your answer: A 3
